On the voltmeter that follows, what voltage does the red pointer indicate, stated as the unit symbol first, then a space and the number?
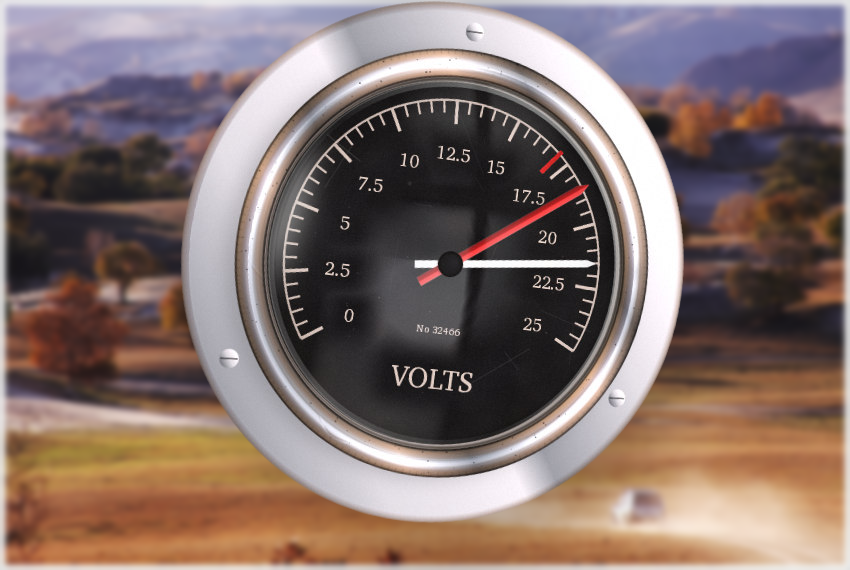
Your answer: V 18.5
